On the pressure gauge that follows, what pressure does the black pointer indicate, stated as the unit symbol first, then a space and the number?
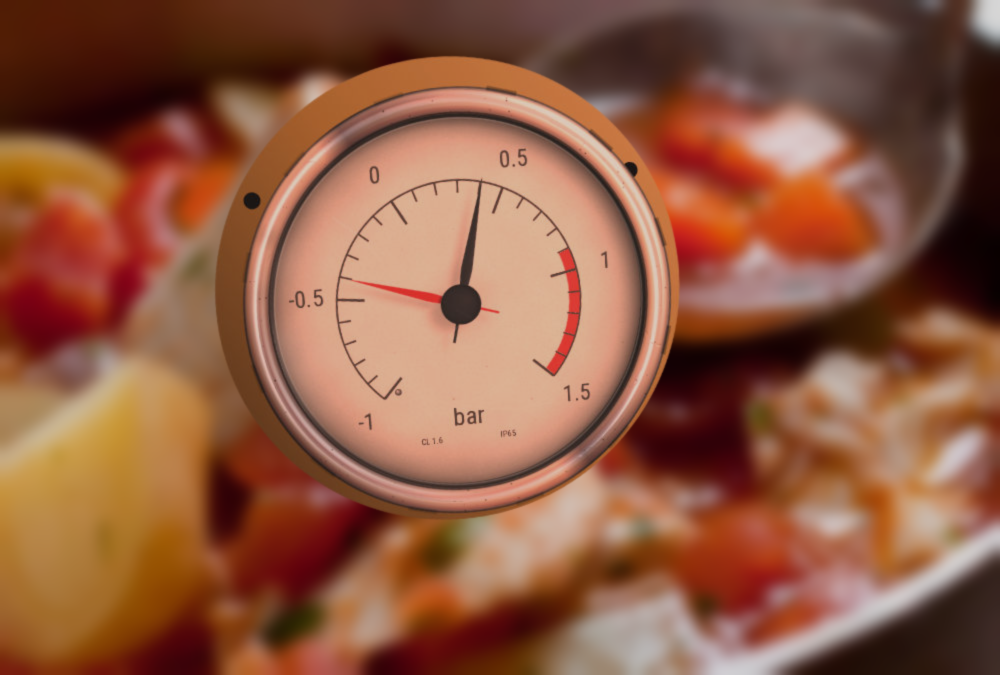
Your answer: bar 0.4
